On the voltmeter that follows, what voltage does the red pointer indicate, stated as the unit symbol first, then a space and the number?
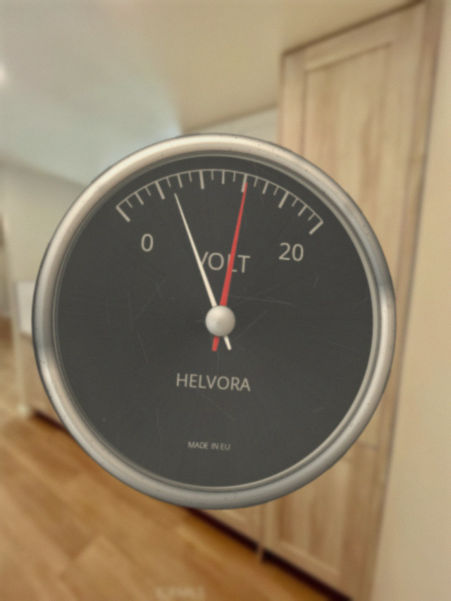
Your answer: V 12
